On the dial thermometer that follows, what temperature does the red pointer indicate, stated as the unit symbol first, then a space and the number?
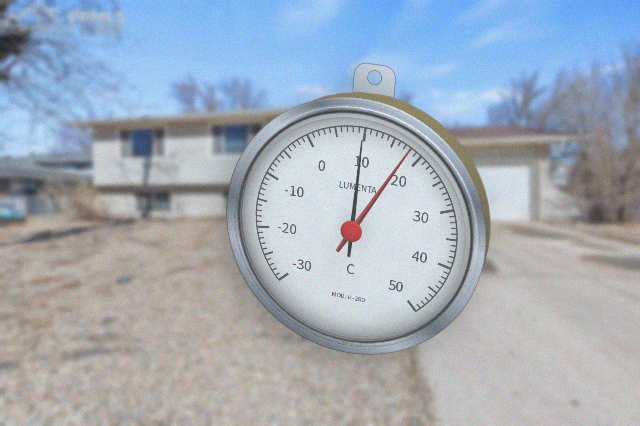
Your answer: °C 18
